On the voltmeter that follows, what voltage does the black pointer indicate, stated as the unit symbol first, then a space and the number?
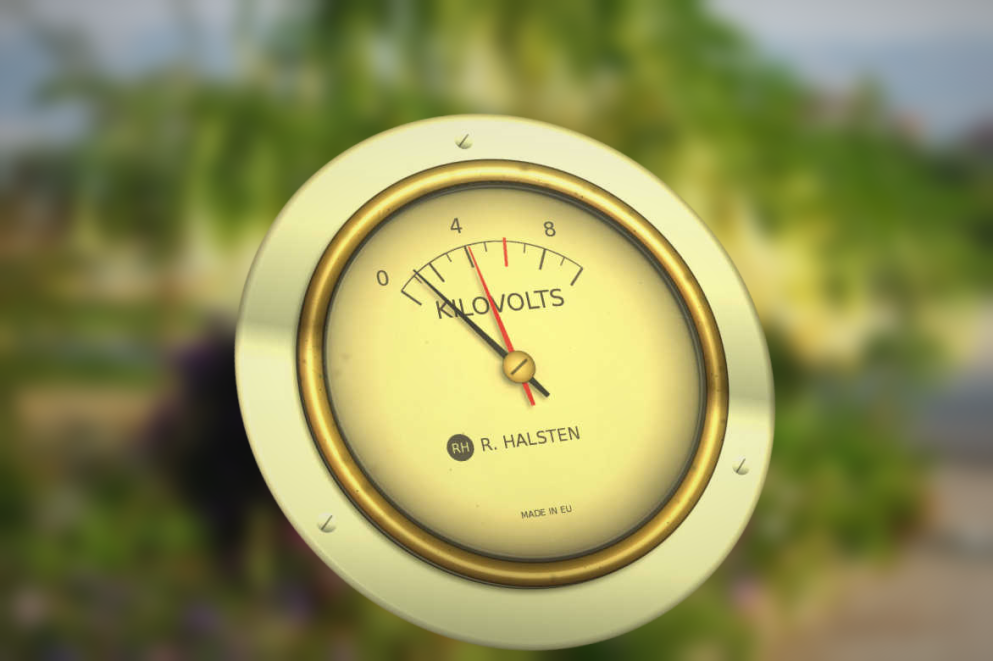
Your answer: kV 1
